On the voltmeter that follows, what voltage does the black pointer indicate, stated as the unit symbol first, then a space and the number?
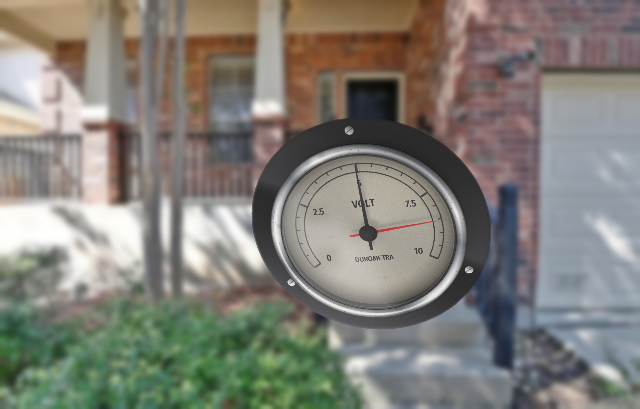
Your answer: V 5
